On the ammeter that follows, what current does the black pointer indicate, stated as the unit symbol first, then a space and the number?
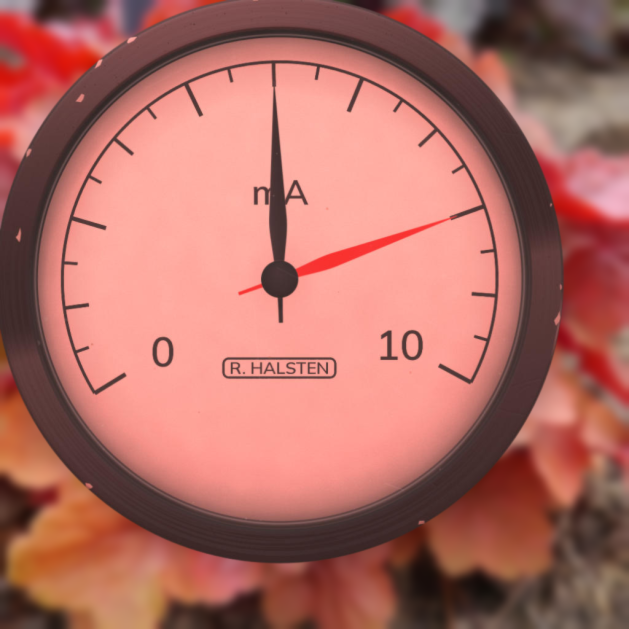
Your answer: mA 5
